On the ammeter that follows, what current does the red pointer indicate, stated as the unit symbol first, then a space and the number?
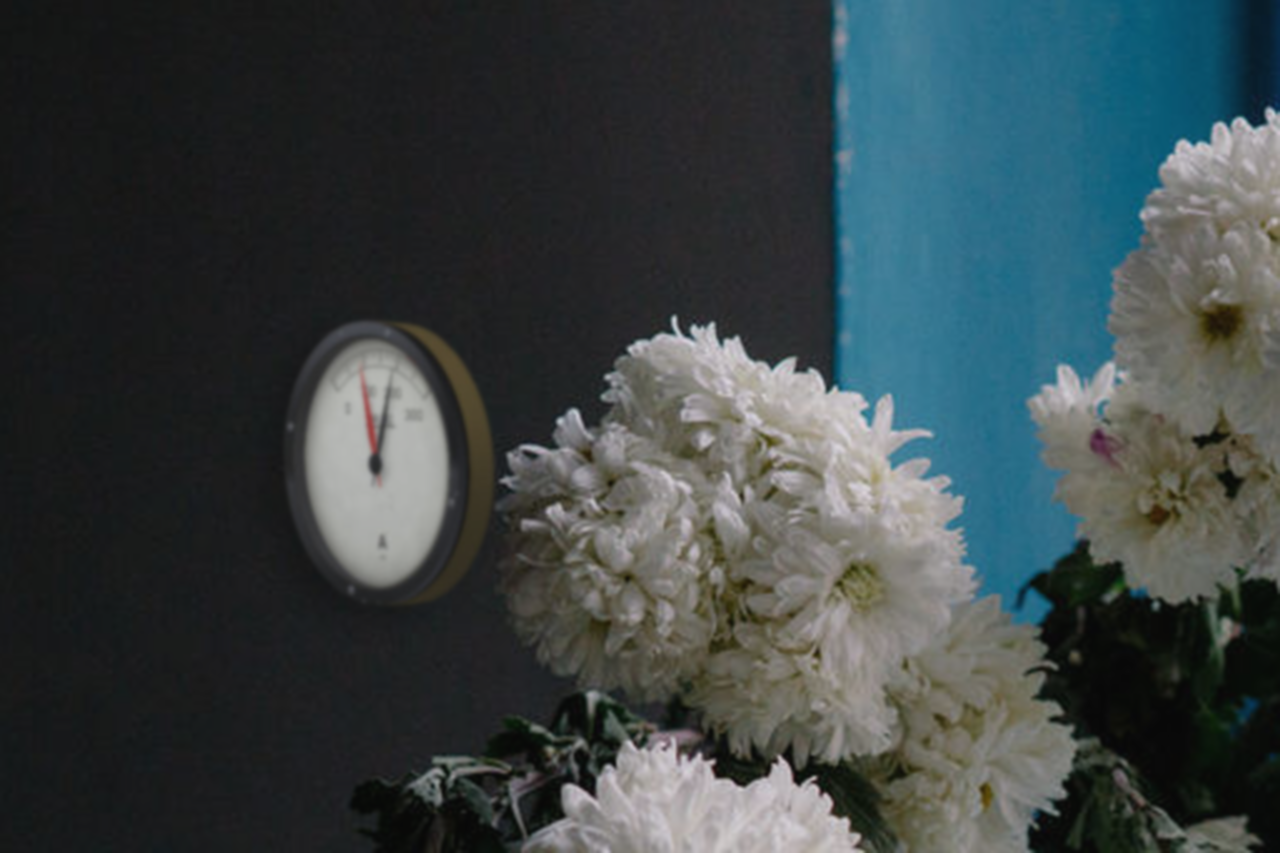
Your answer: A 100
